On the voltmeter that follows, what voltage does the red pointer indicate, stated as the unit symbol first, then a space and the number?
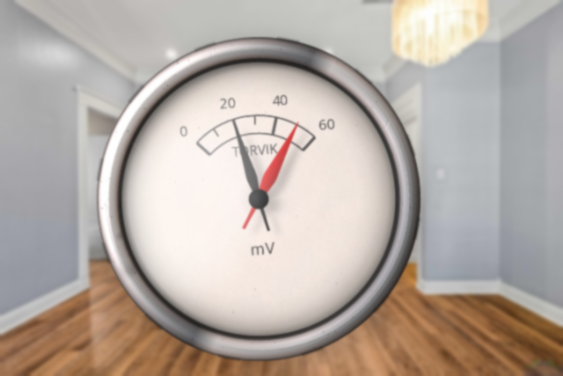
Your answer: mV 50
